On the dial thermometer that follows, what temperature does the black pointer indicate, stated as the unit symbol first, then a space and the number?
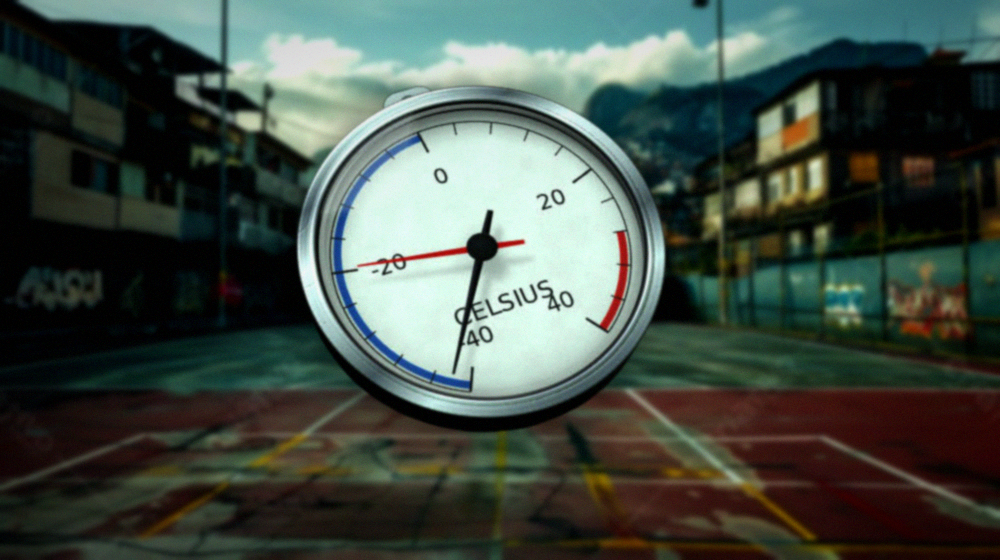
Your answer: °C -38
